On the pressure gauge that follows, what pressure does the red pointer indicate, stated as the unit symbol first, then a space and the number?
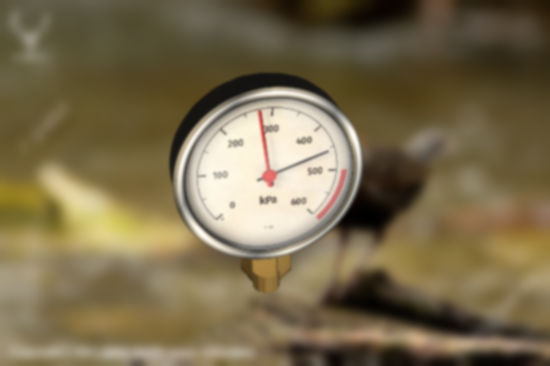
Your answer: kPa 275
